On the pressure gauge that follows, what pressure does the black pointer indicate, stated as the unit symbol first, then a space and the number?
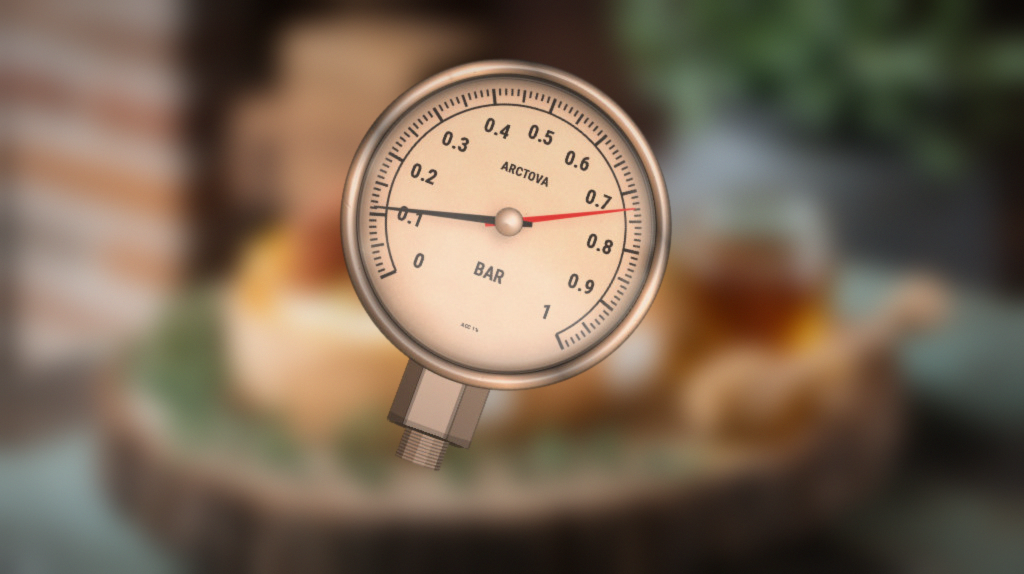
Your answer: bar 0.11
